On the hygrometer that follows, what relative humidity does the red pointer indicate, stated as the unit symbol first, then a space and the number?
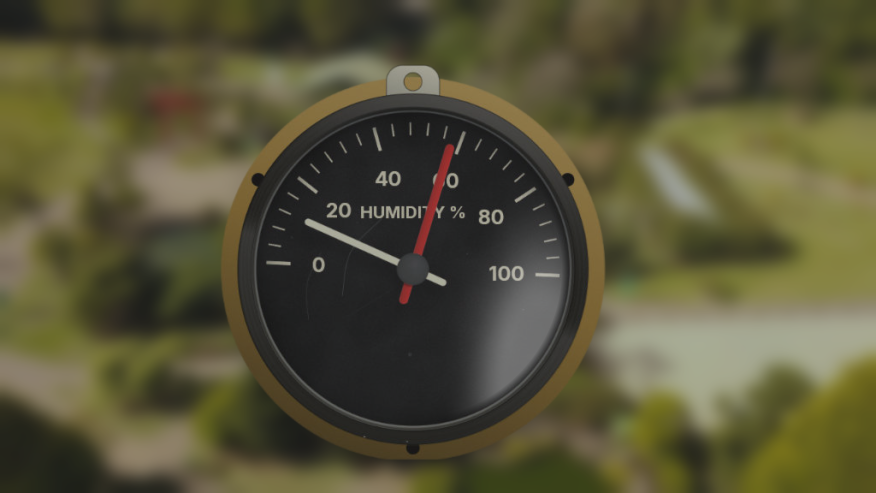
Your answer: % 58
